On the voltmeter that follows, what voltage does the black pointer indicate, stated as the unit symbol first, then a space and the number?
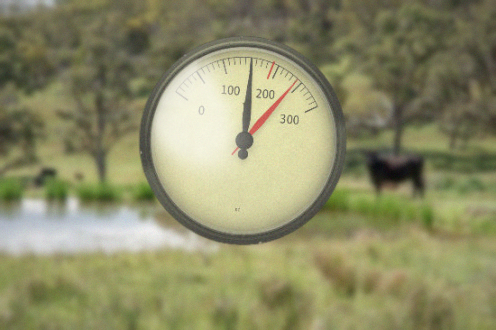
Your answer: V 150
